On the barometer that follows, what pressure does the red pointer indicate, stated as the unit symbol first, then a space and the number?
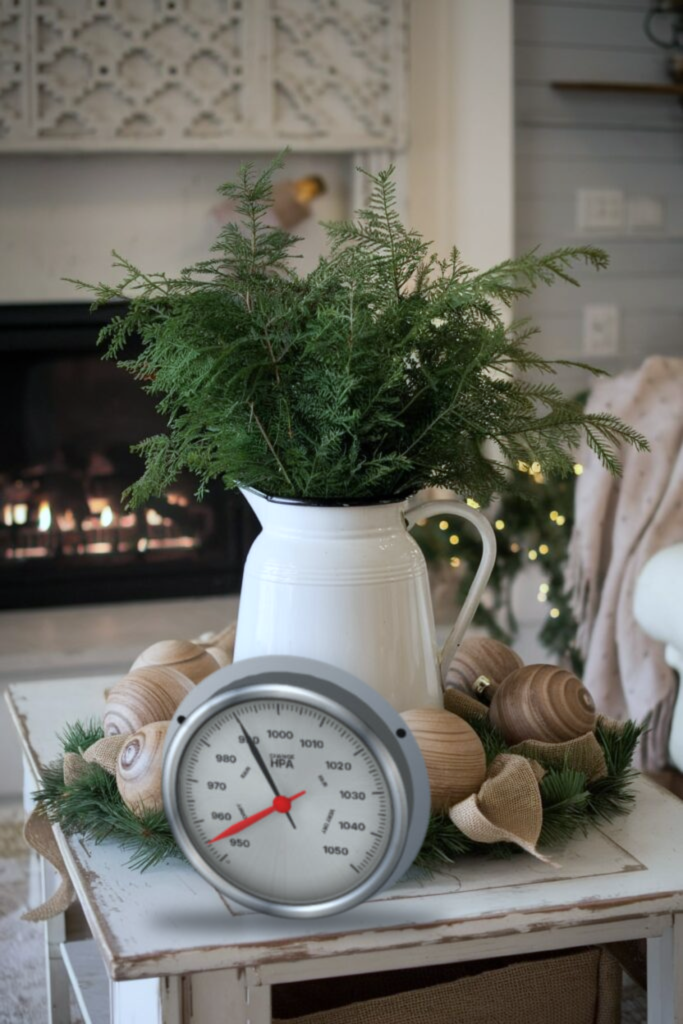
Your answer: hPa 955
